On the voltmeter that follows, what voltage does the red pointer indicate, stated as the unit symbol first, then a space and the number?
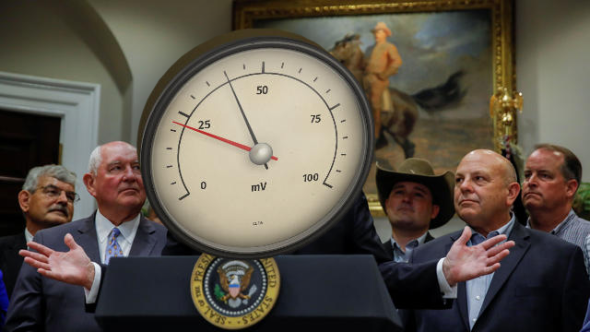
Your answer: mV 22.5
